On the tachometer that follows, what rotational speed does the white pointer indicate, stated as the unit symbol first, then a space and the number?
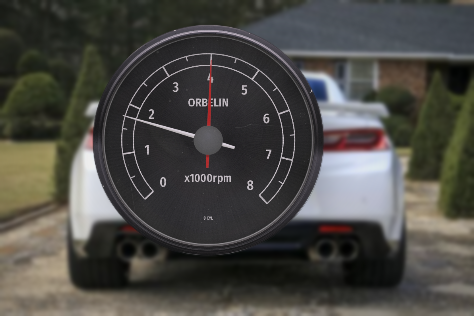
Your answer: rpm 1750
